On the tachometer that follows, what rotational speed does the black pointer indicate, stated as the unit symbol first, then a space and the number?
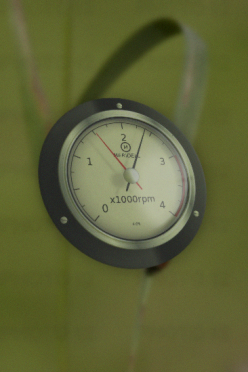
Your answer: rpm 2375
